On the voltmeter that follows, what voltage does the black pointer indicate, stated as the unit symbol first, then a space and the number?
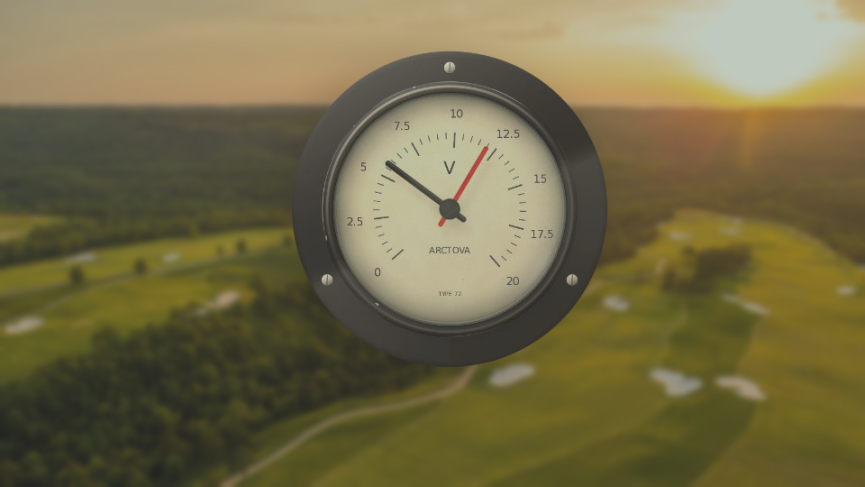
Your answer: V 5.75
